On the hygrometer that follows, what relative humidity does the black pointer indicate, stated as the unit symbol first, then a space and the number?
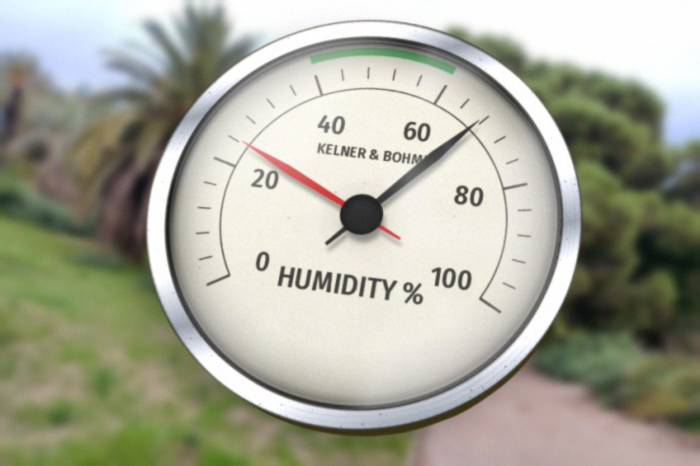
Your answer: % 68
